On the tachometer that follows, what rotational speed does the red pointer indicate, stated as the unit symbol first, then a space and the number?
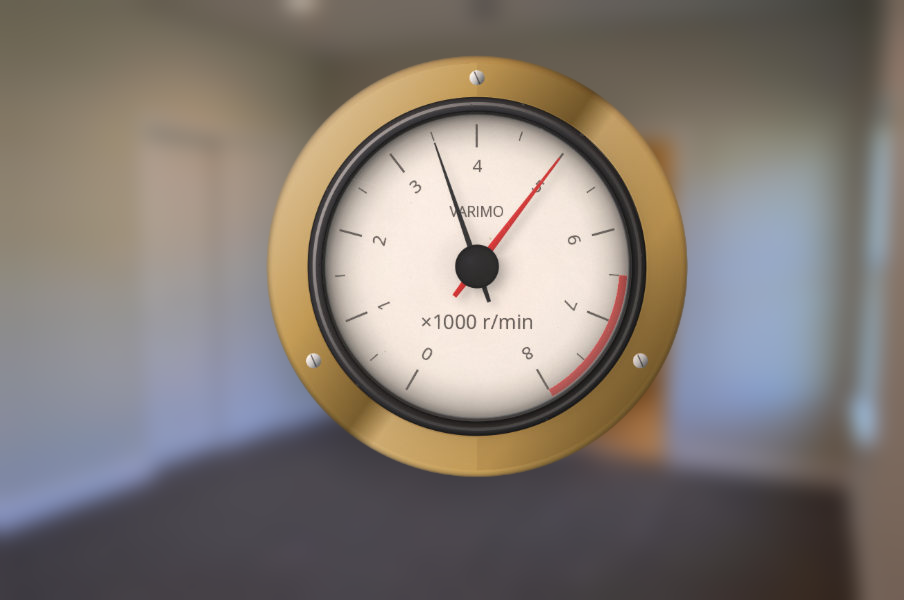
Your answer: rpm 5000
